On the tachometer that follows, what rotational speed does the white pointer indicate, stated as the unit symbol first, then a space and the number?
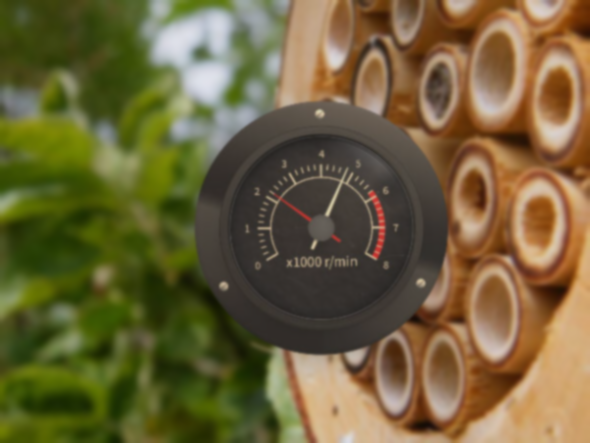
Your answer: rpm 4800
